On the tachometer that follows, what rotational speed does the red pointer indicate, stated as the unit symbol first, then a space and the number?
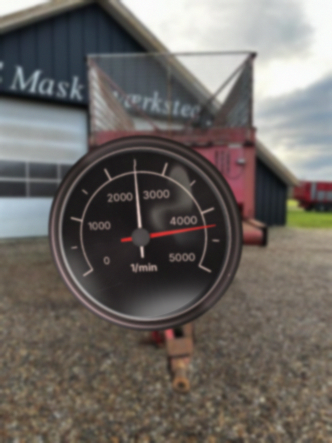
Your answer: rpm 4250
